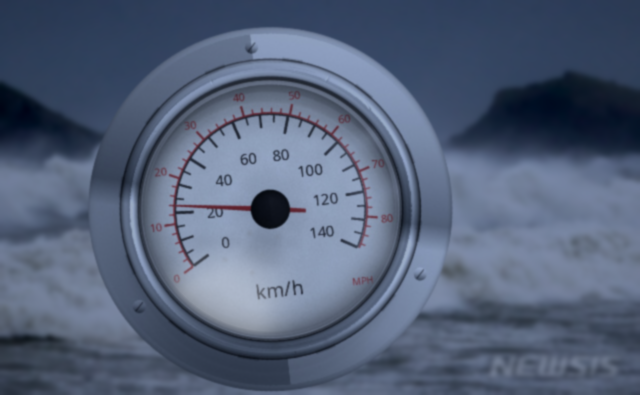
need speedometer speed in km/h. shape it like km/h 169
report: km/h 22.5
